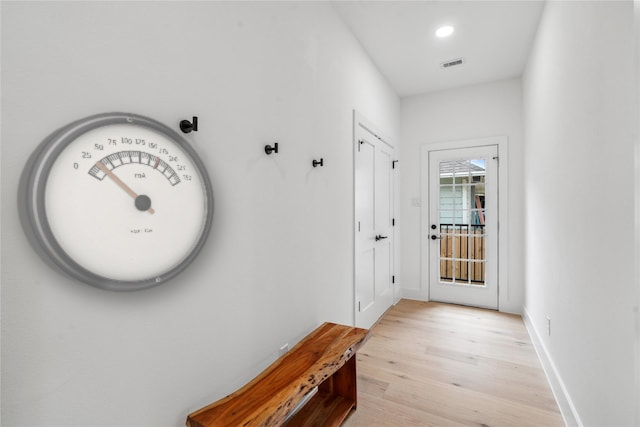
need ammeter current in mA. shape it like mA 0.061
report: mA 25
